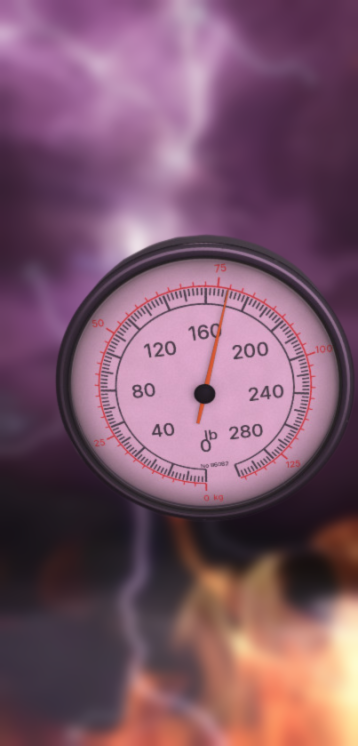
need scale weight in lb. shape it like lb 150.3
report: lb 170
